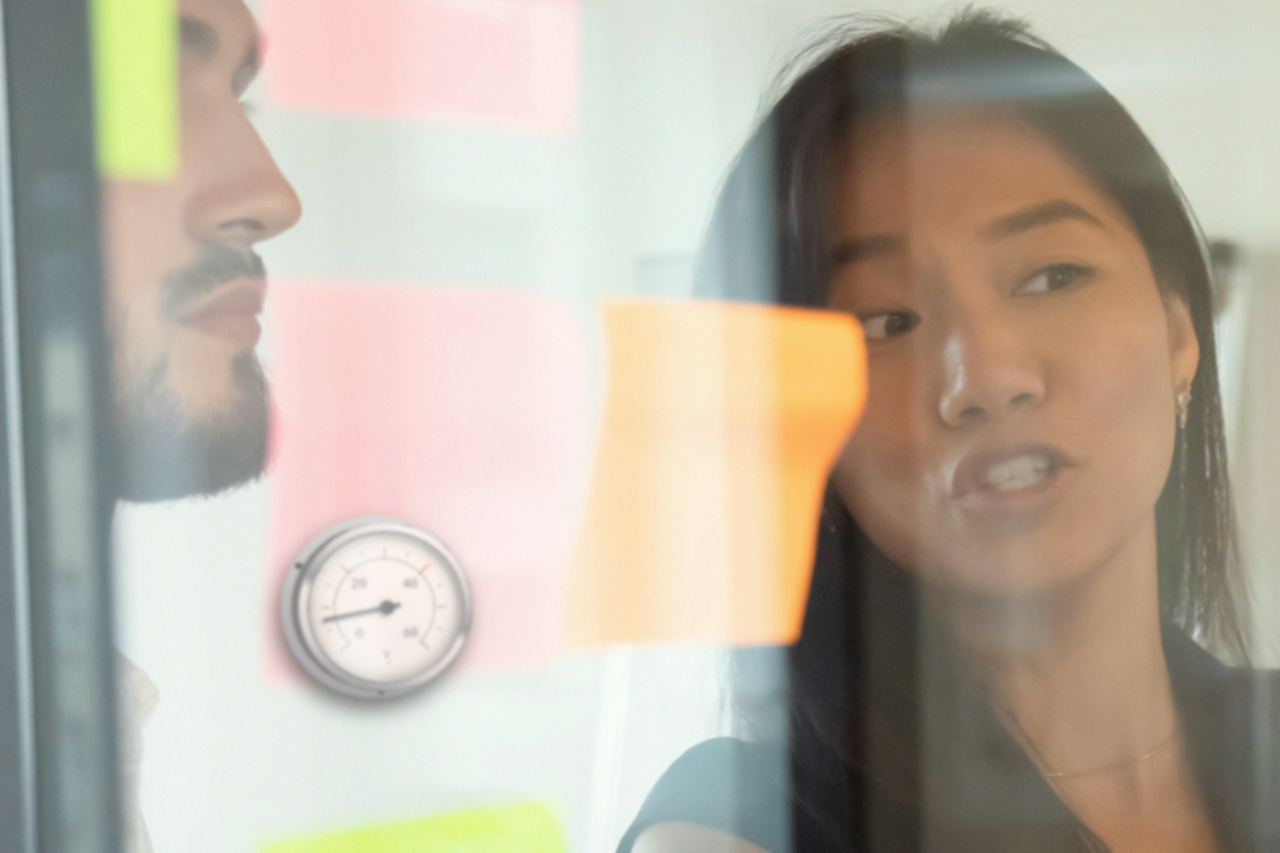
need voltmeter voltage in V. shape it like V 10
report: V 7.5
